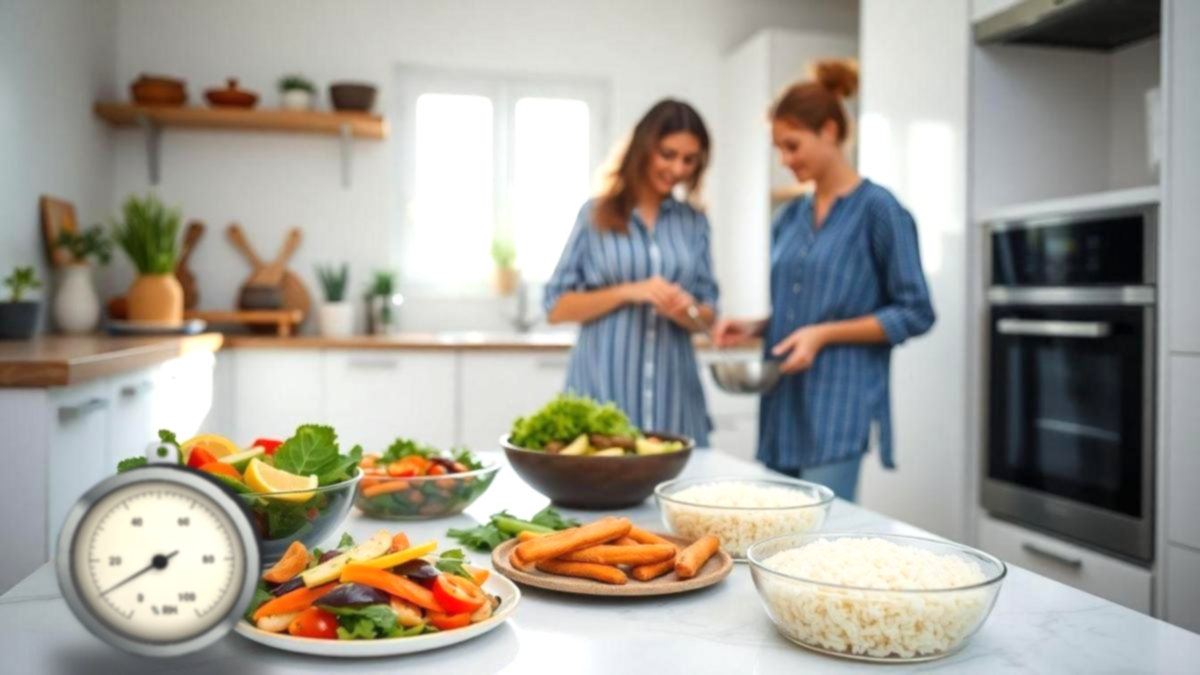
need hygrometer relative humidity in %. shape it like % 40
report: % 10
